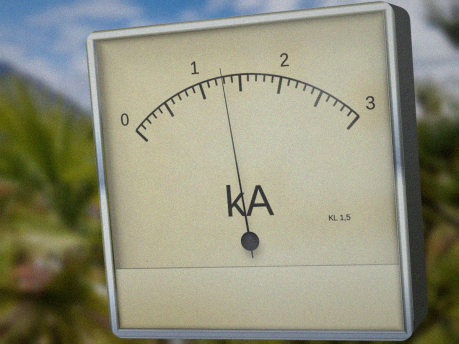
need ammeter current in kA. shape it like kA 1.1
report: kA 1.3
